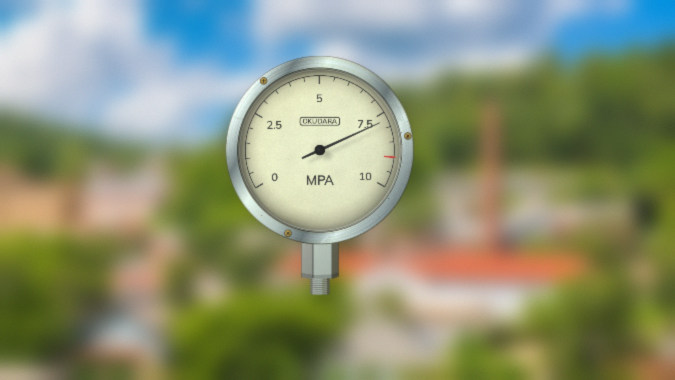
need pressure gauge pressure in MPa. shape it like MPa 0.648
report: MPa 7.75
